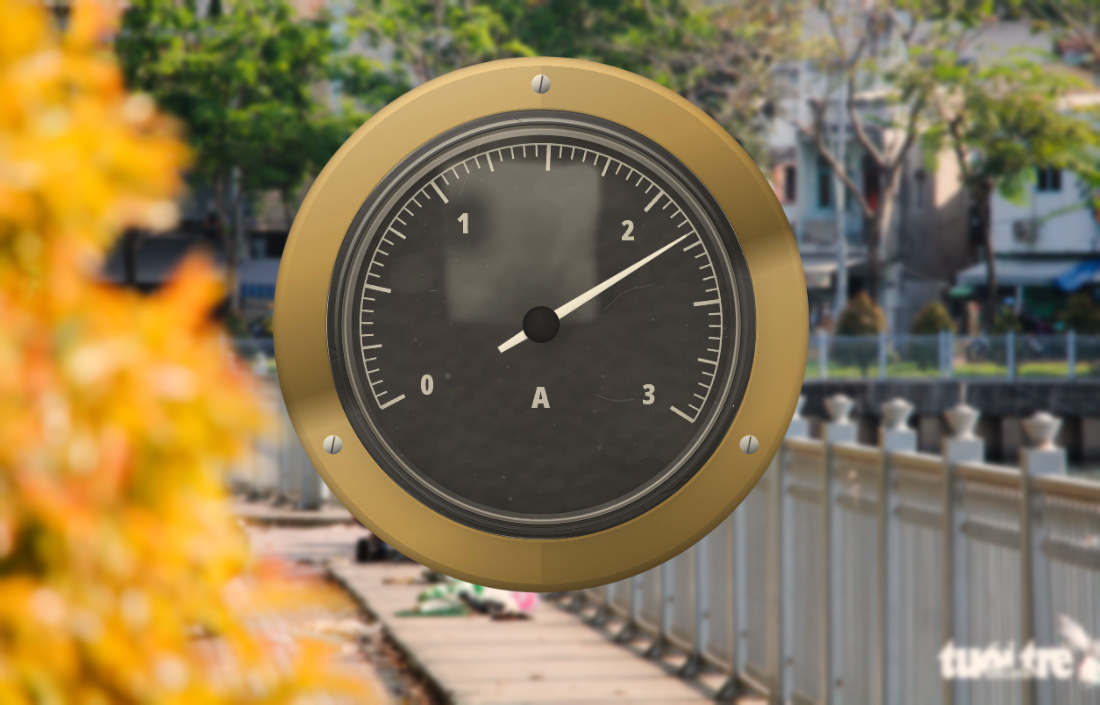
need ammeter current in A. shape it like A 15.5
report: A 2.2
